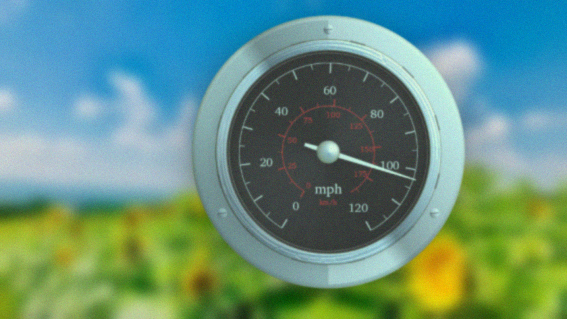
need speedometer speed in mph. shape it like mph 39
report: mph 102.5
